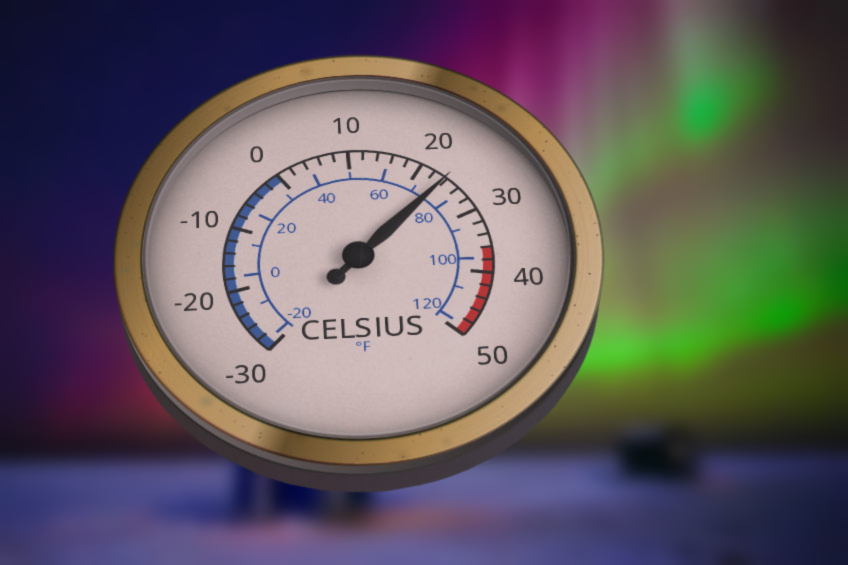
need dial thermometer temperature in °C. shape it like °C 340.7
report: °C 24
